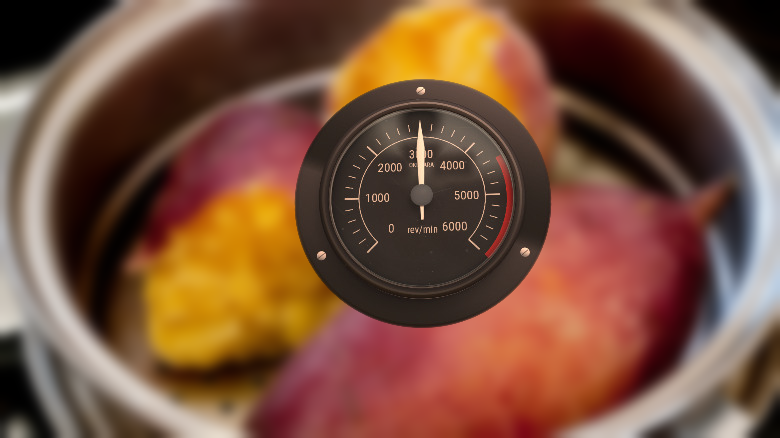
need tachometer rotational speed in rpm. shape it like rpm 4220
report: rpm 3000
